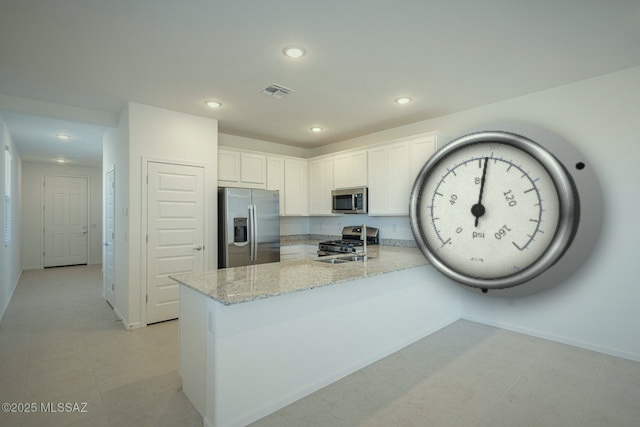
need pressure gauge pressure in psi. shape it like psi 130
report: psi 85
